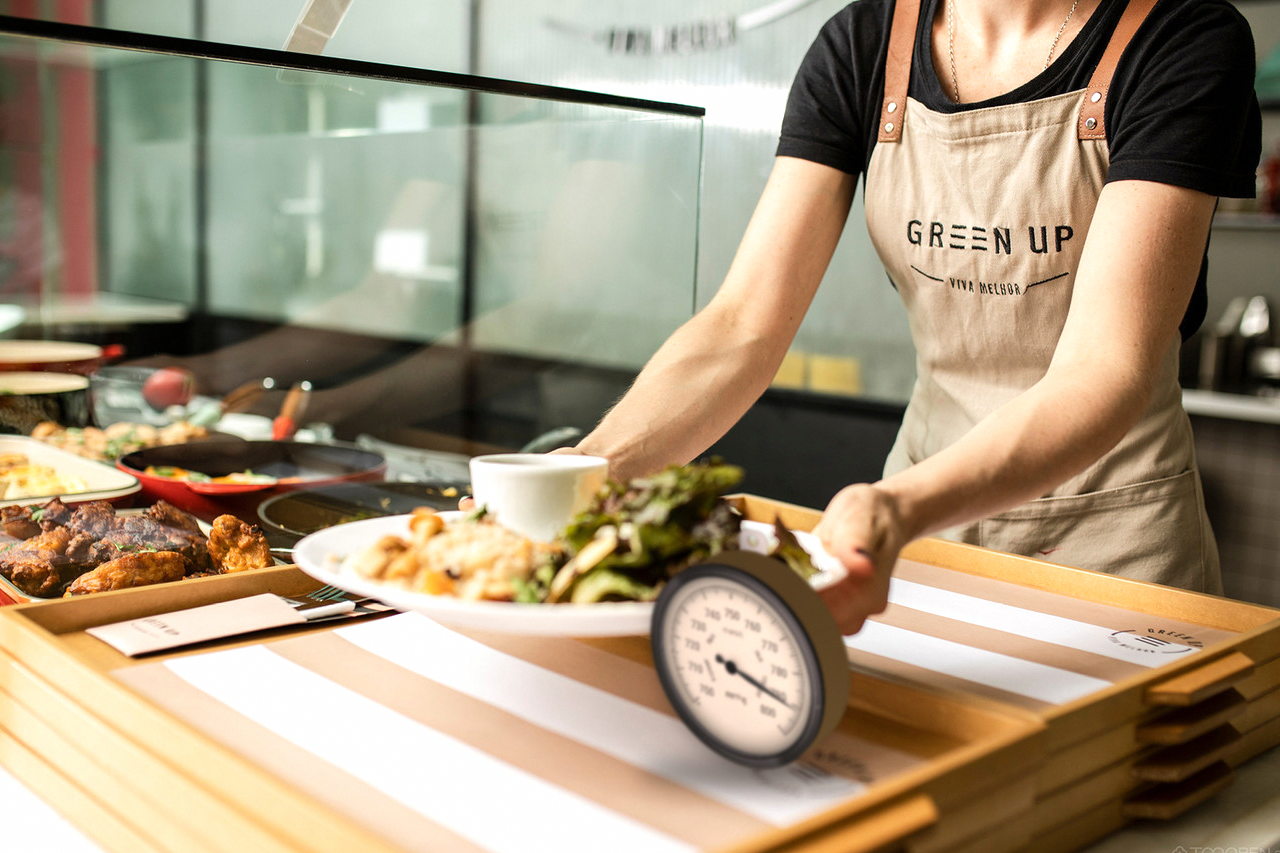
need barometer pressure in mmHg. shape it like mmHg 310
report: mmHg 790
